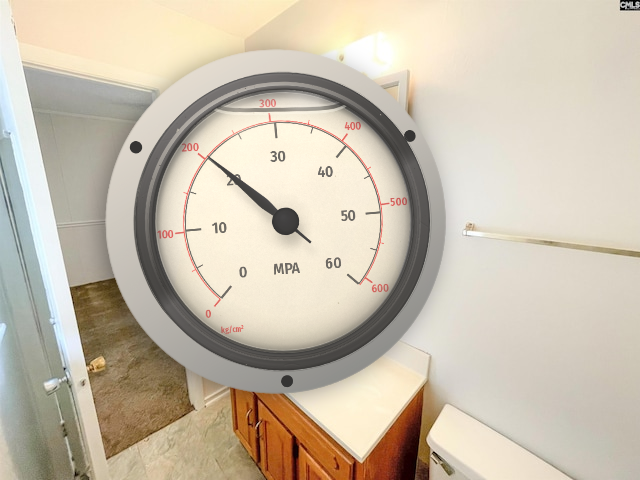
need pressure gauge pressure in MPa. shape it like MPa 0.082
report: MPa 20
